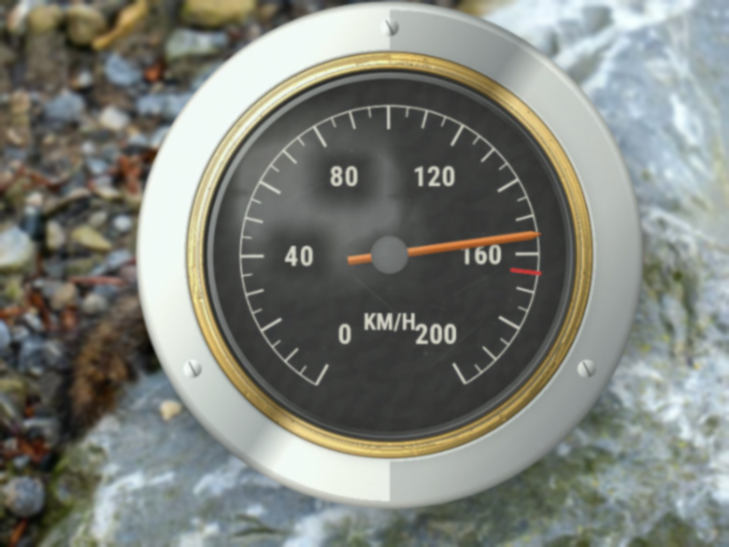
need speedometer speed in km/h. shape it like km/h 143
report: km/h 155
